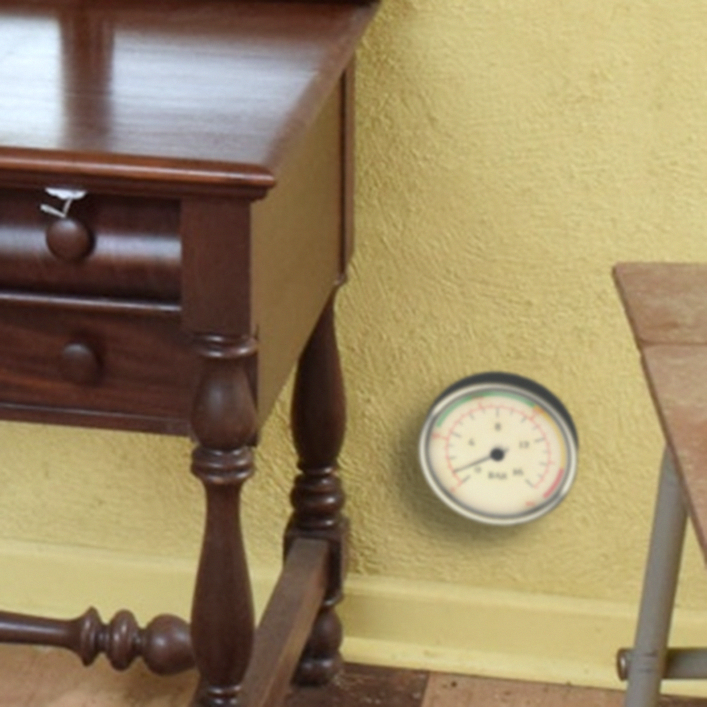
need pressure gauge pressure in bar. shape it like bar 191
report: bar 1
